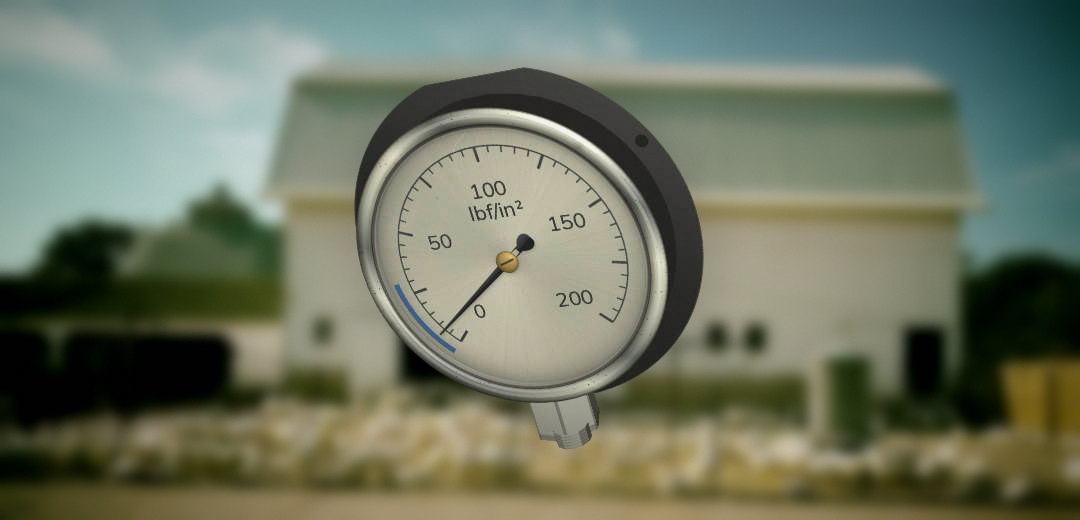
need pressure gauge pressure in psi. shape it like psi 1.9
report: psi 7.5
